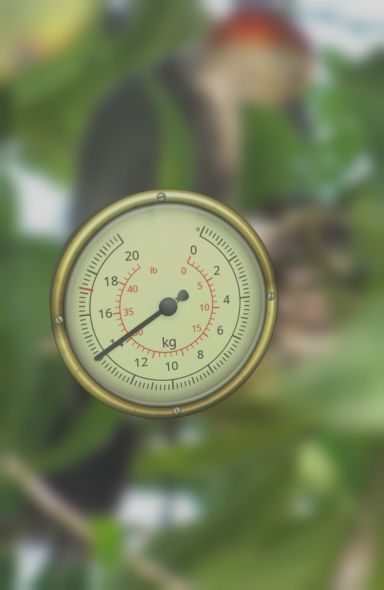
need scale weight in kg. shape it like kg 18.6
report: kg 14
